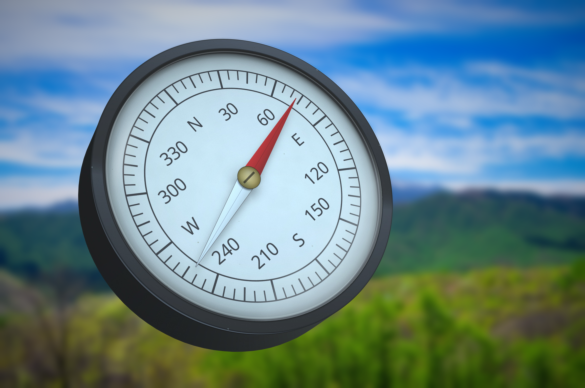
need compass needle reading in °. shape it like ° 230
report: ° 72.5
